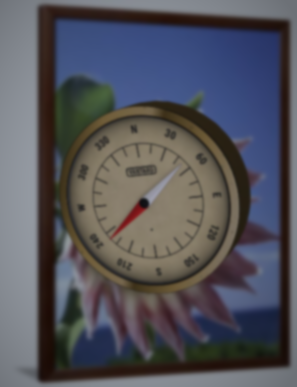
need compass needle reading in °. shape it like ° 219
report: ° 232.5
